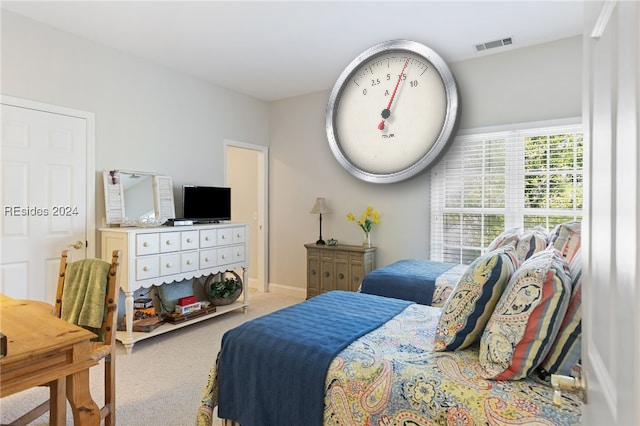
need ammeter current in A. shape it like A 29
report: A 7.5
